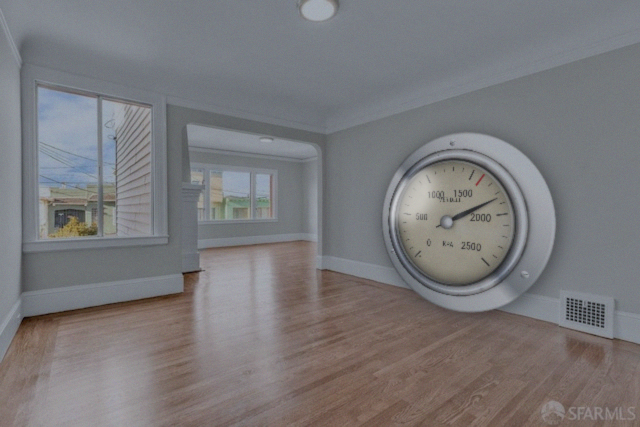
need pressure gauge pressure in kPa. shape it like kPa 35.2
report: kPa 1850
